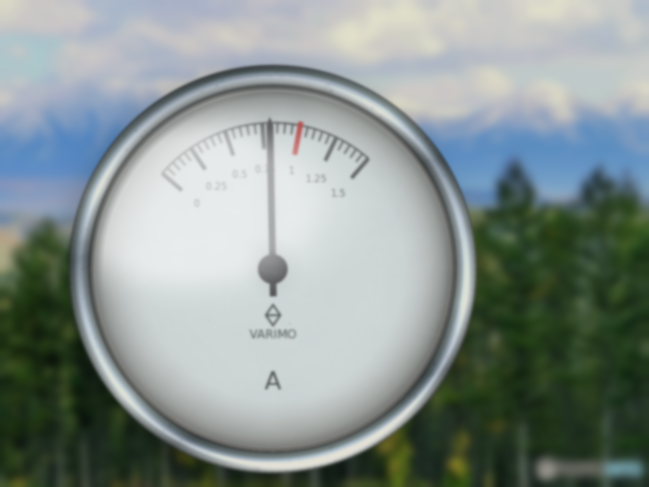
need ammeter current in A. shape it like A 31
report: A 0.8
